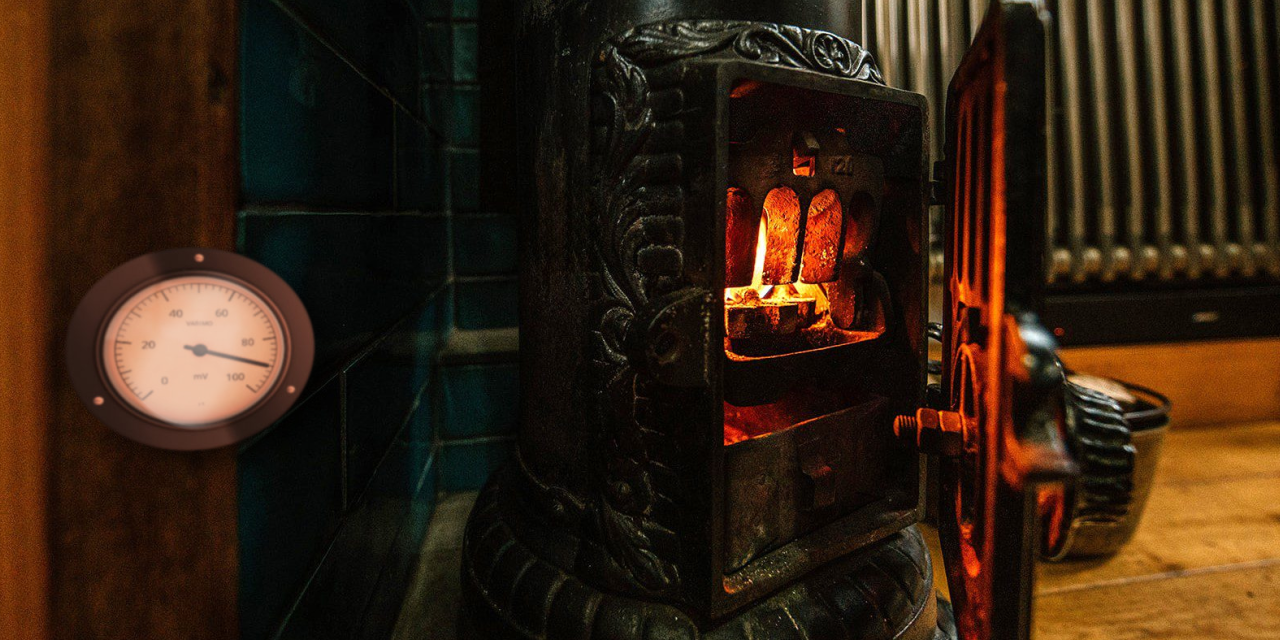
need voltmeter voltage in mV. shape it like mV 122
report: mV 90
